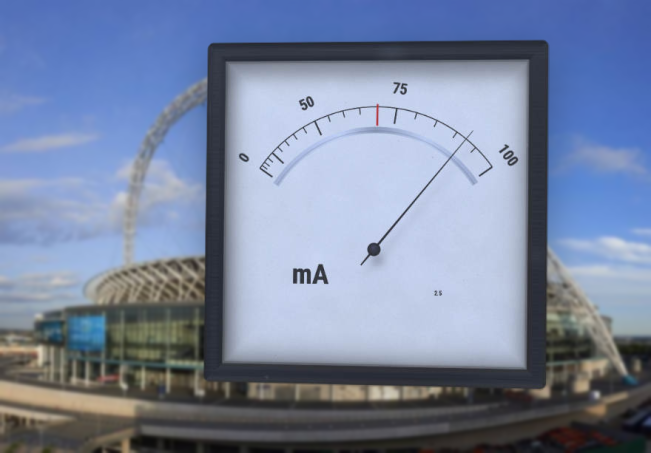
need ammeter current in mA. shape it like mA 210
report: mA 92.5
